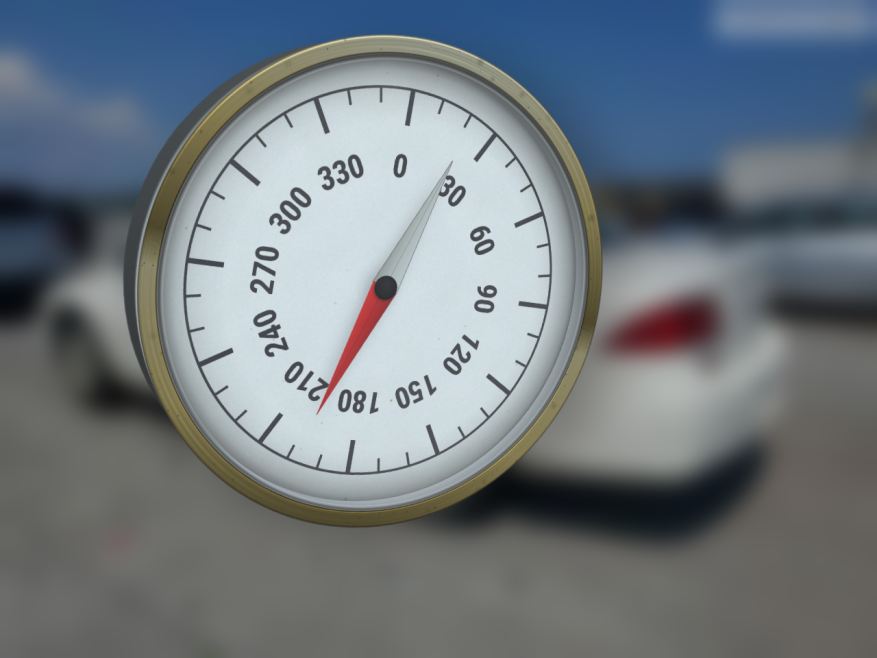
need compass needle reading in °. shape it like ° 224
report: ° 200
